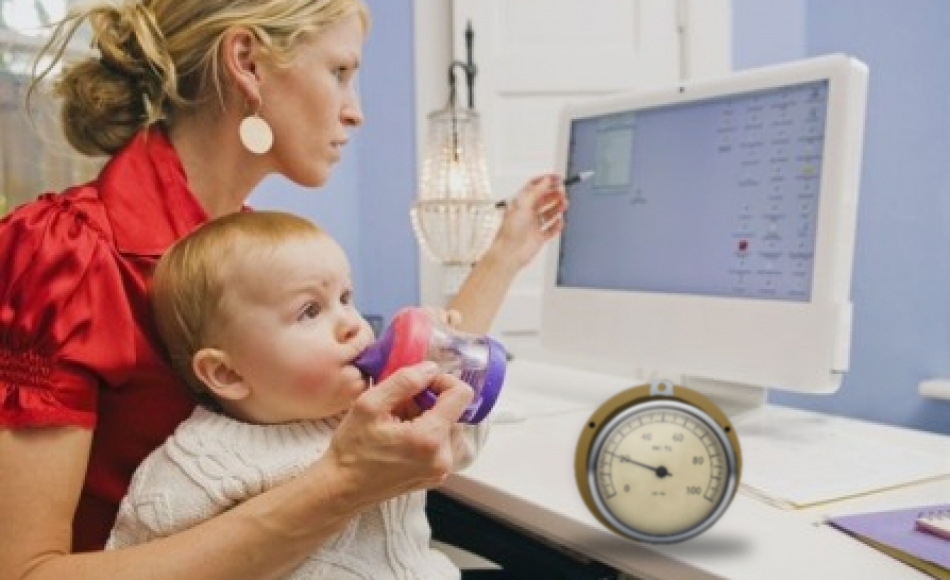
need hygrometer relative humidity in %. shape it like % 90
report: % 20
